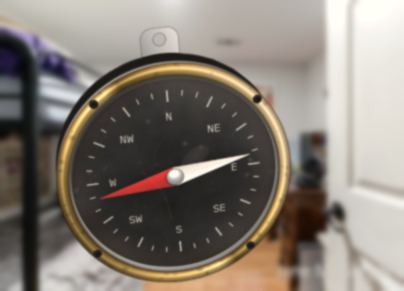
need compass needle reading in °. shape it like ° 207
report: ° 260
